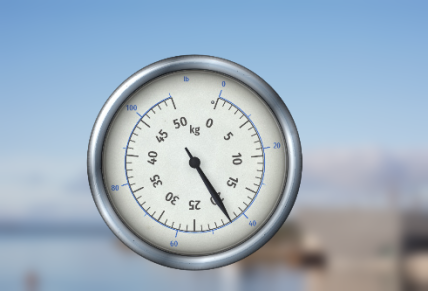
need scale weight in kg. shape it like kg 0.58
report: kg 20
